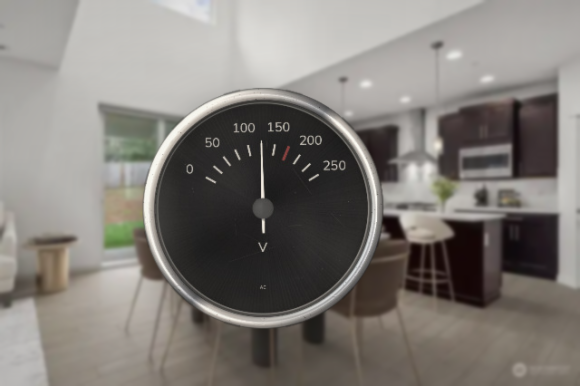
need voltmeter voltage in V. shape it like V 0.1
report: V 125
